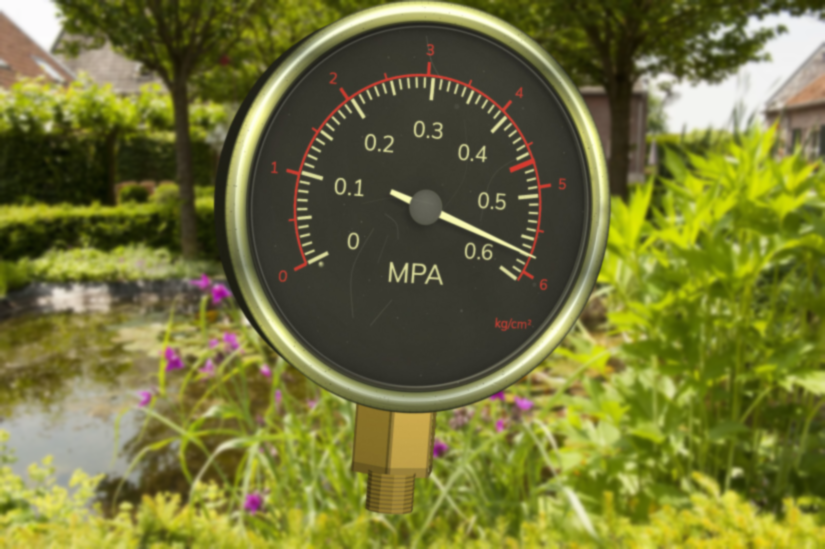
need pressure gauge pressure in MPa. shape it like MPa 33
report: MPa 0.57
